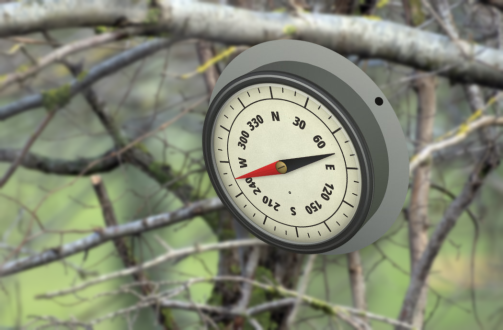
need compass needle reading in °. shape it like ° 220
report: ° 255
